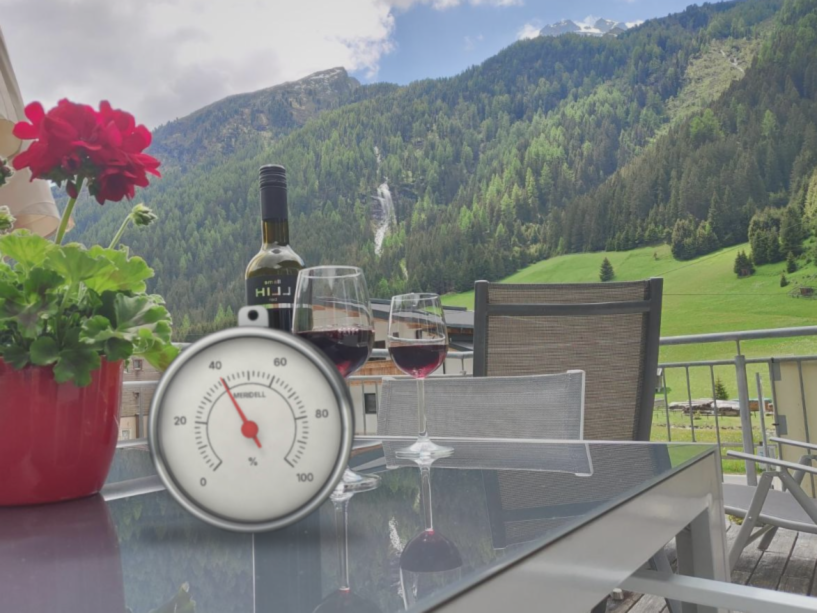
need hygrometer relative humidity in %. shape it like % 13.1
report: % 40
